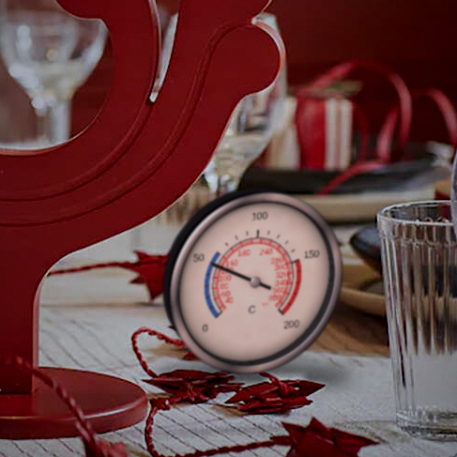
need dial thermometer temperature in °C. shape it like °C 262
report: °C 50
